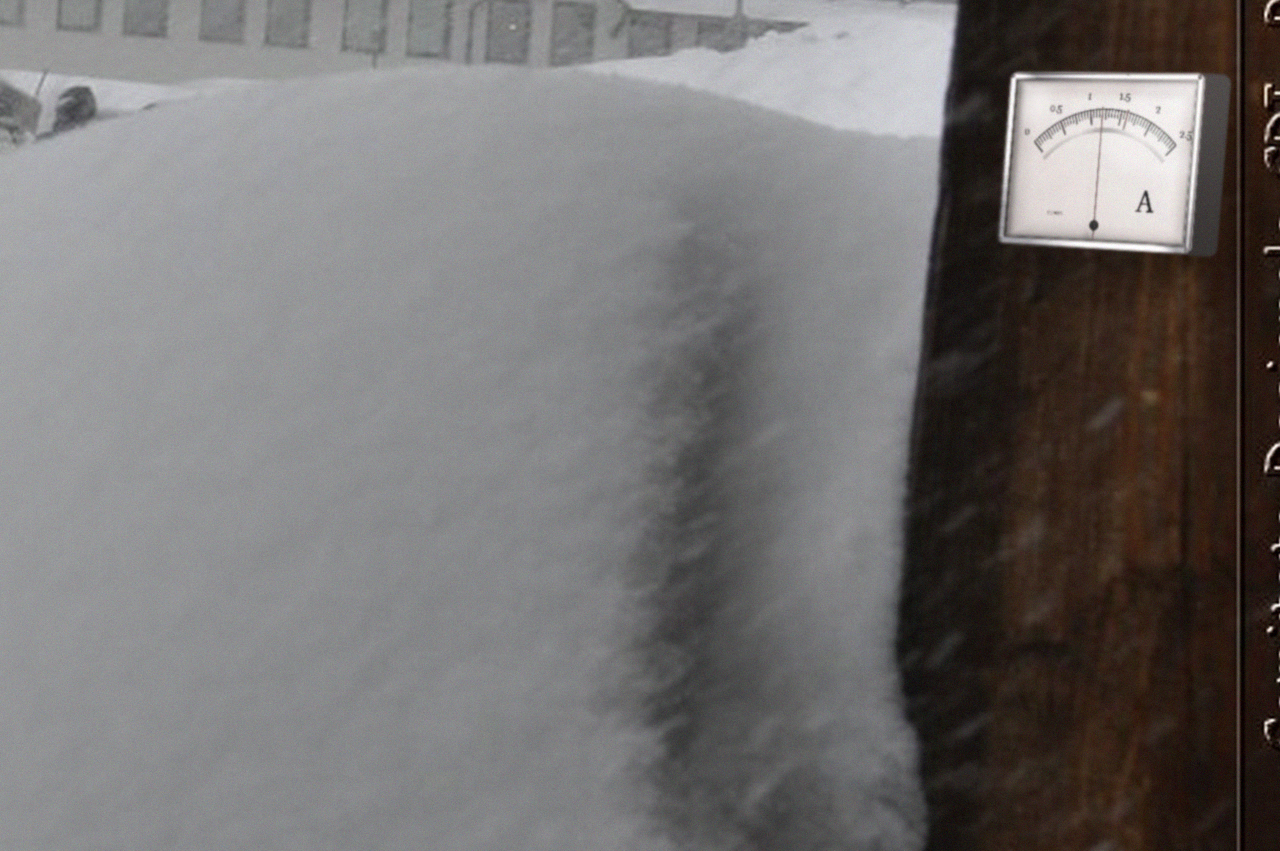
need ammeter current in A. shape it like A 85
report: A 1.25
